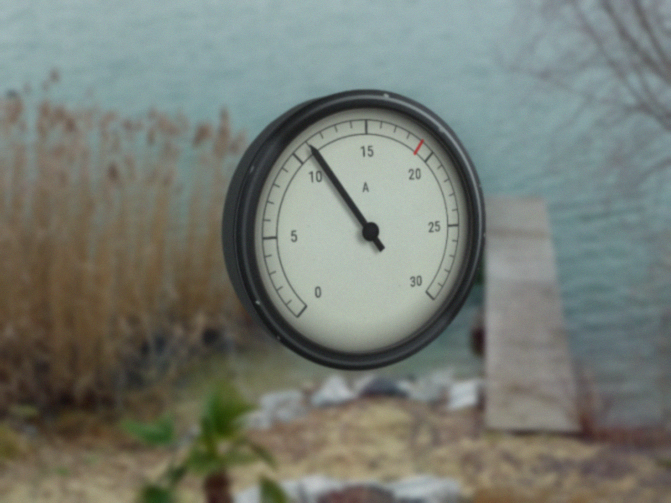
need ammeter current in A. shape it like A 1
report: A 11
